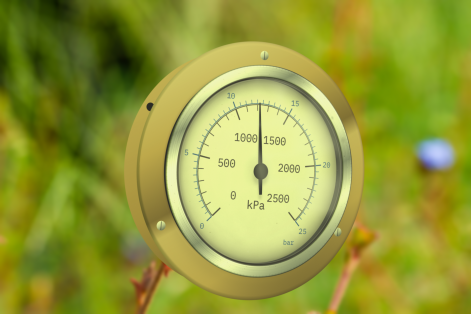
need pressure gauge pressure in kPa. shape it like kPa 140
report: kPa 1200
